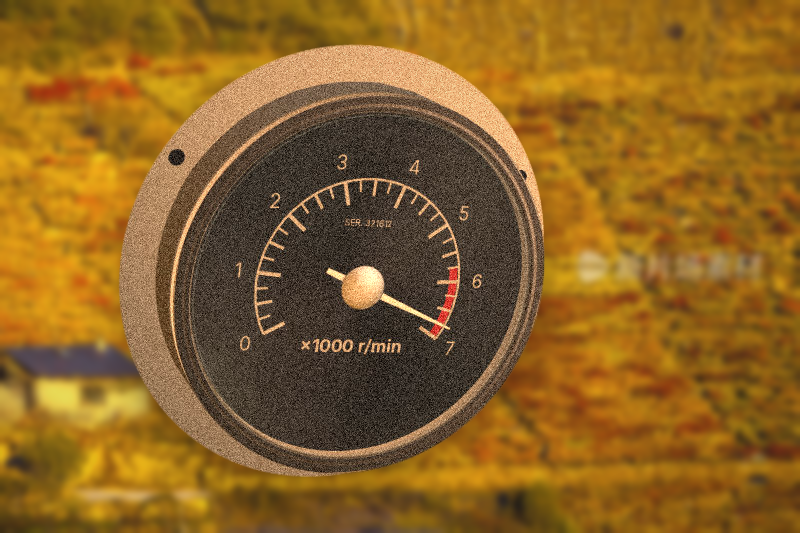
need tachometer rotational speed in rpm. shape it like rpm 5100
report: rpm 6750
